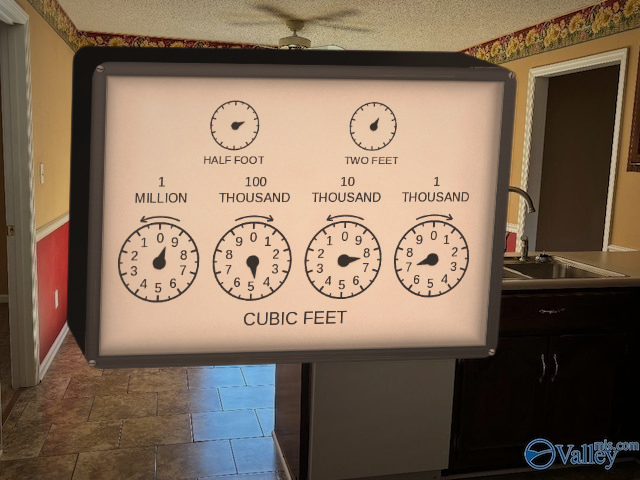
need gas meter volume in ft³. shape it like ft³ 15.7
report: ft³ 947700
